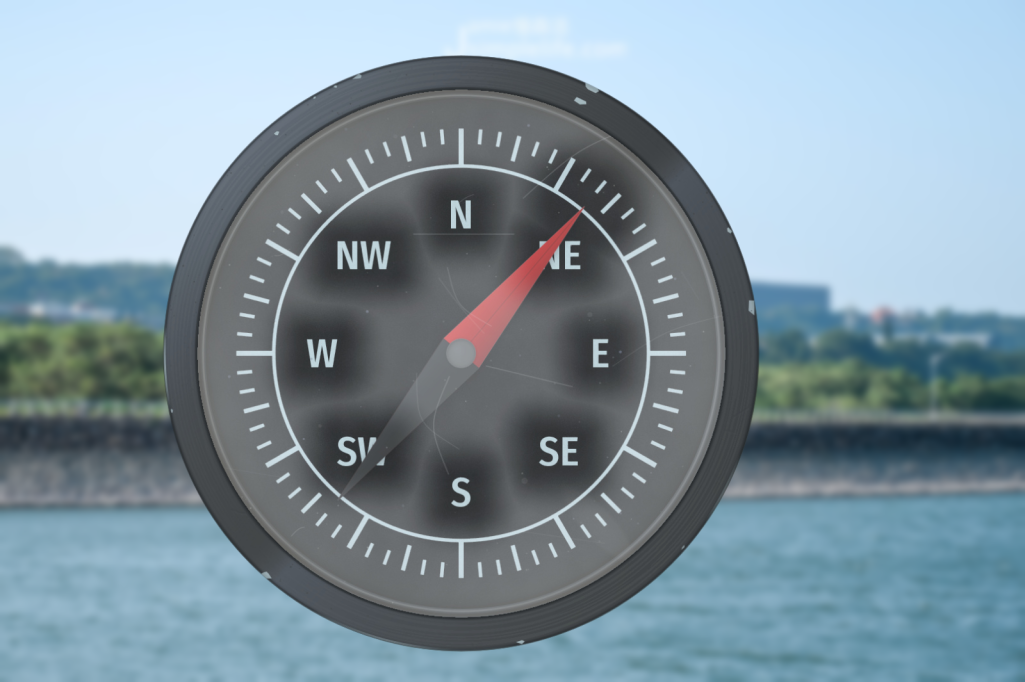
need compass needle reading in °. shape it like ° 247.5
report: ° 40
